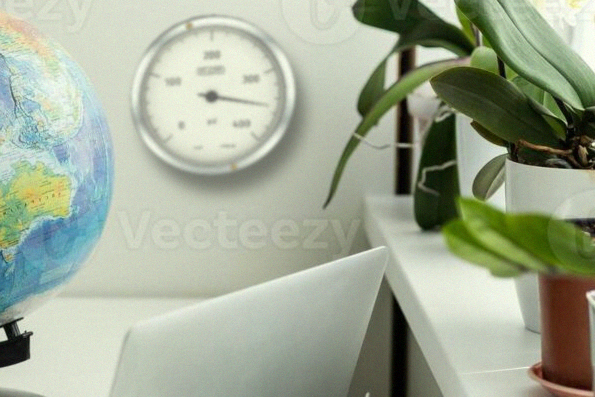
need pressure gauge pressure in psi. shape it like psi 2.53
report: psi 350
